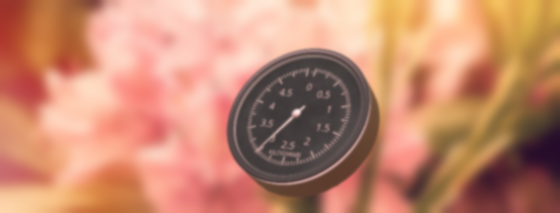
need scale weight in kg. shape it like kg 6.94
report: kg 3
